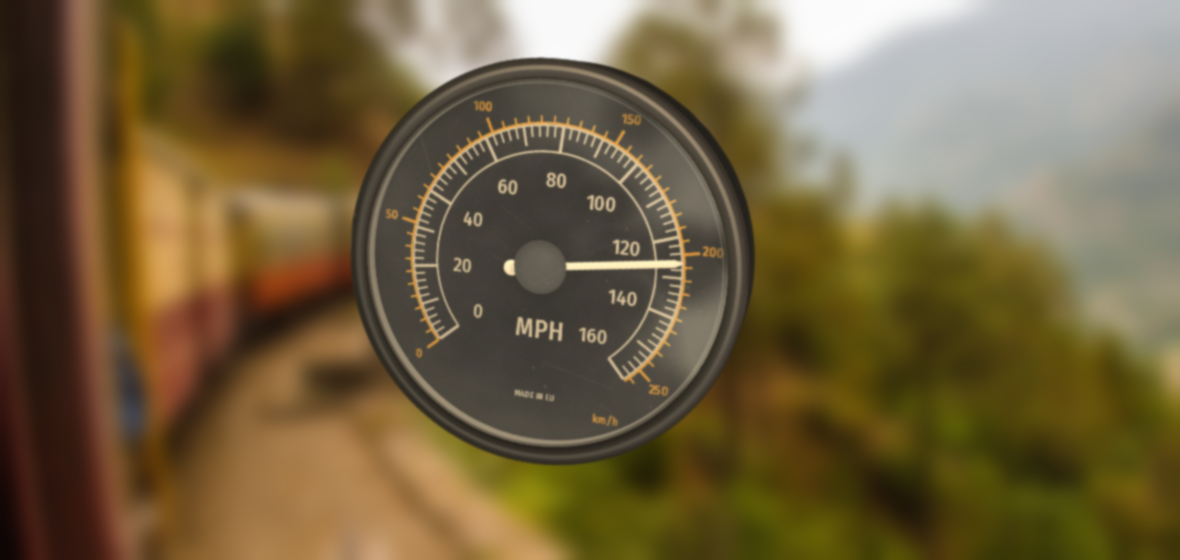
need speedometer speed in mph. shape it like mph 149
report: mph 126
